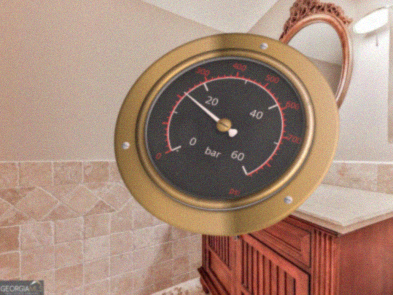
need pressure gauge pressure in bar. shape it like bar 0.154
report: bar 15
